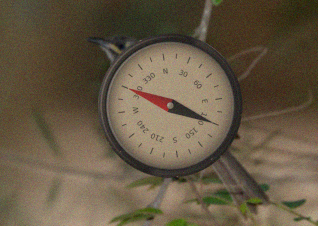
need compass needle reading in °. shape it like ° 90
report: ° 300
